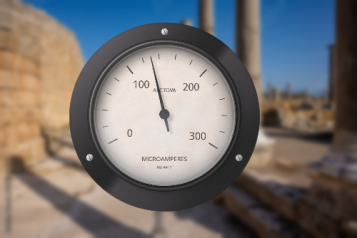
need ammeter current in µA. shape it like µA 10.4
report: µA 130
